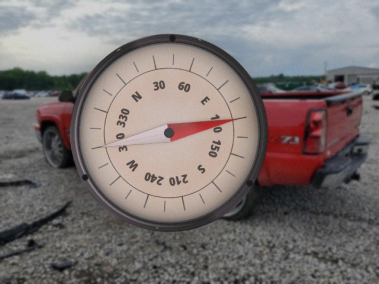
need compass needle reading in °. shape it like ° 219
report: ° 120
